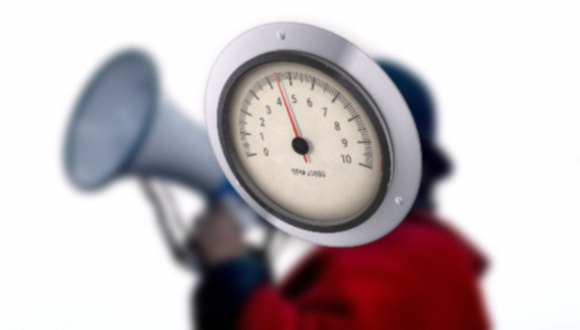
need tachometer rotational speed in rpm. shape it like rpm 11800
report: rpm 4500
